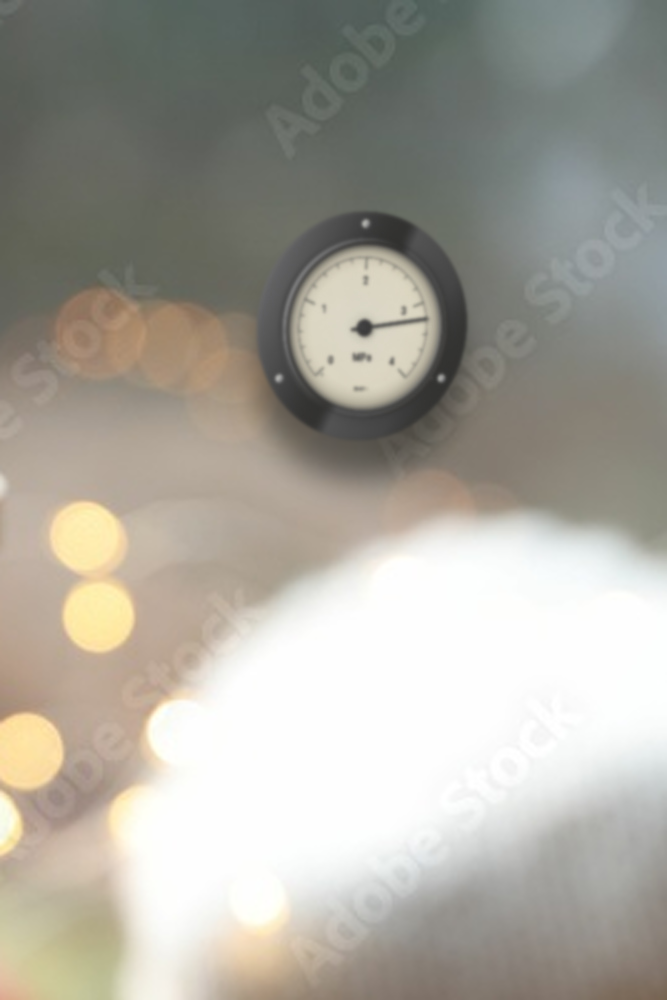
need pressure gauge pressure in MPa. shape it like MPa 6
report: MPa 3.2
